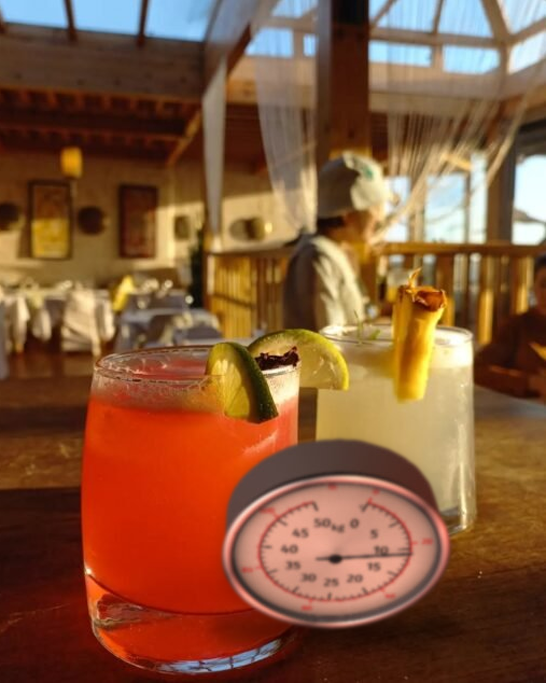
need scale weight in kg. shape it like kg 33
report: kg 10
